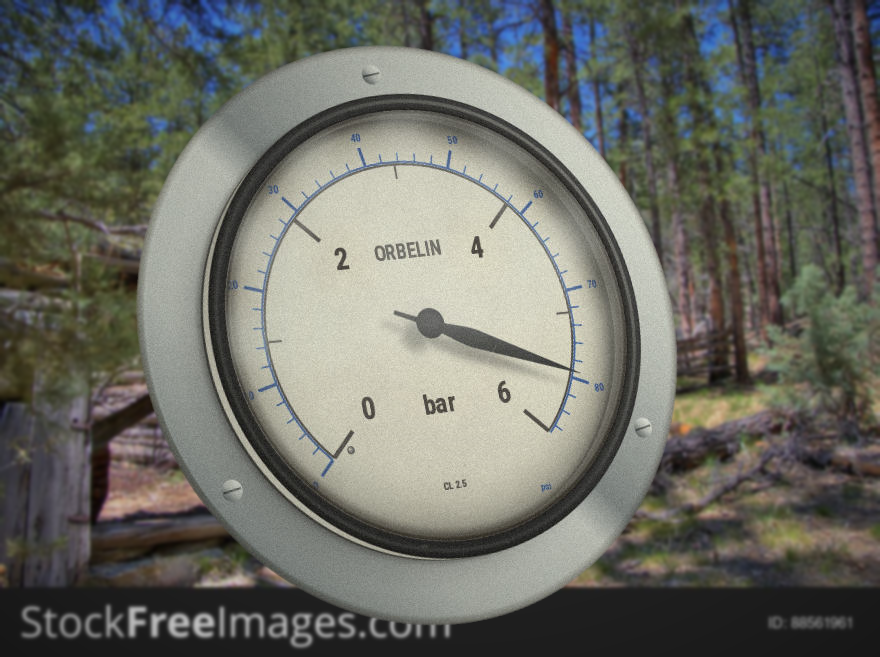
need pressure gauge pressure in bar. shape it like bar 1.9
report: bar 5.5
